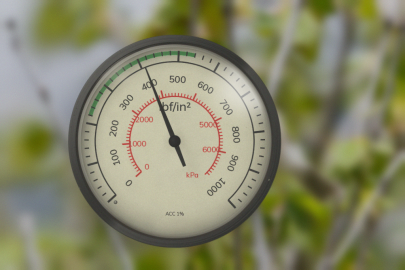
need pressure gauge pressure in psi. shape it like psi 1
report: psi 410
